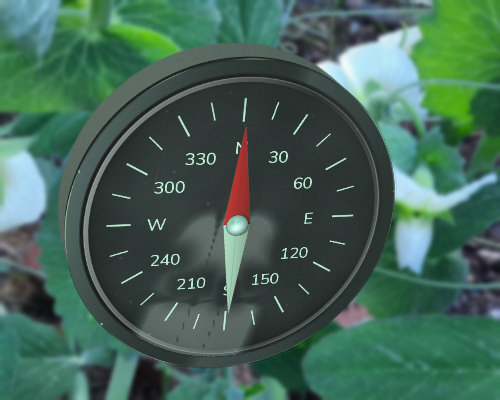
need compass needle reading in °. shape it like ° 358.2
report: ° 0
